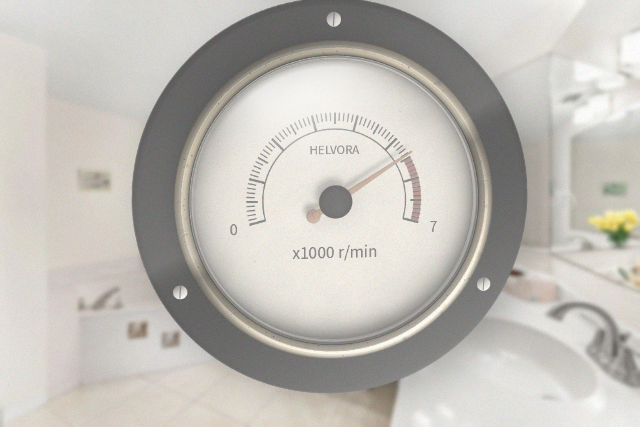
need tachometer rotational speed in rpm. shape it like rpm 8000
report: rpm 5400
